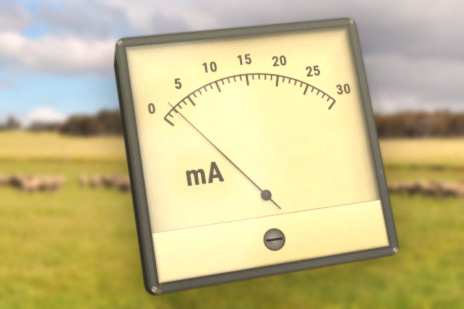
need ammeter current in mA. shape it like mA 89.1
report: mA 2
